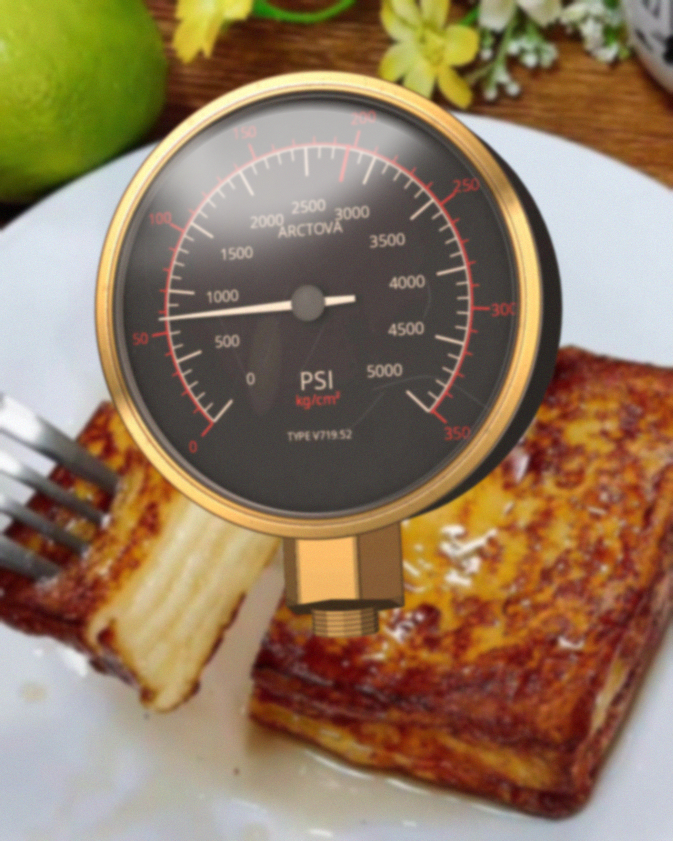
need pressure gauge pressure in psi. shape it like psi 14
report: psi 800
